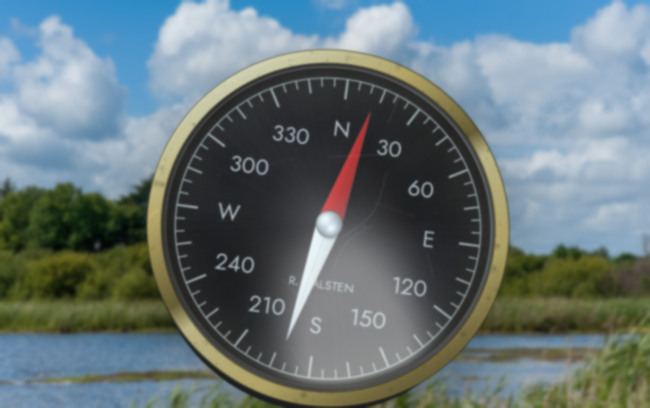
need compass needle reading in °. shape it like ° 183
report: ° 12.5
